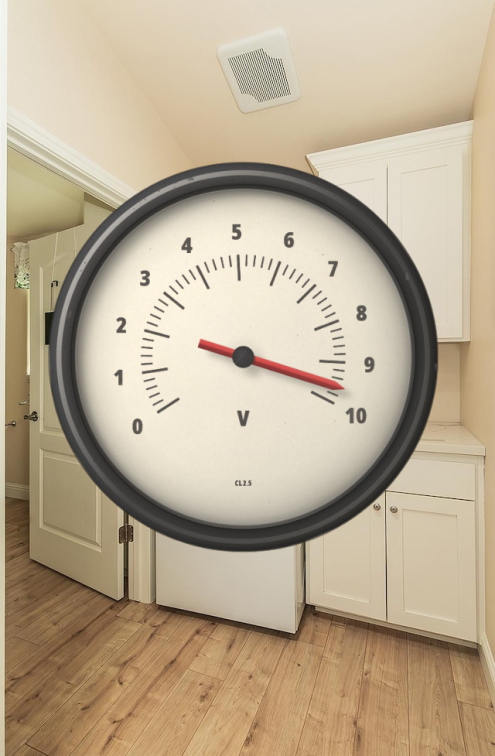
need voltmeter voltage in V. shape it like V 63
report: V 9.6
